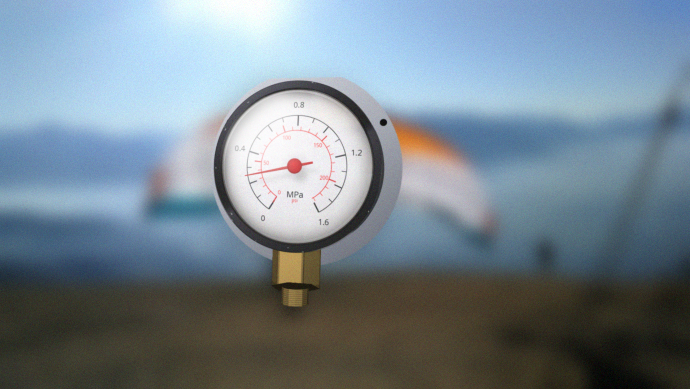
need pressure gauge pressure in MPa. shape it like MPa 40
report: MPa 0.25
